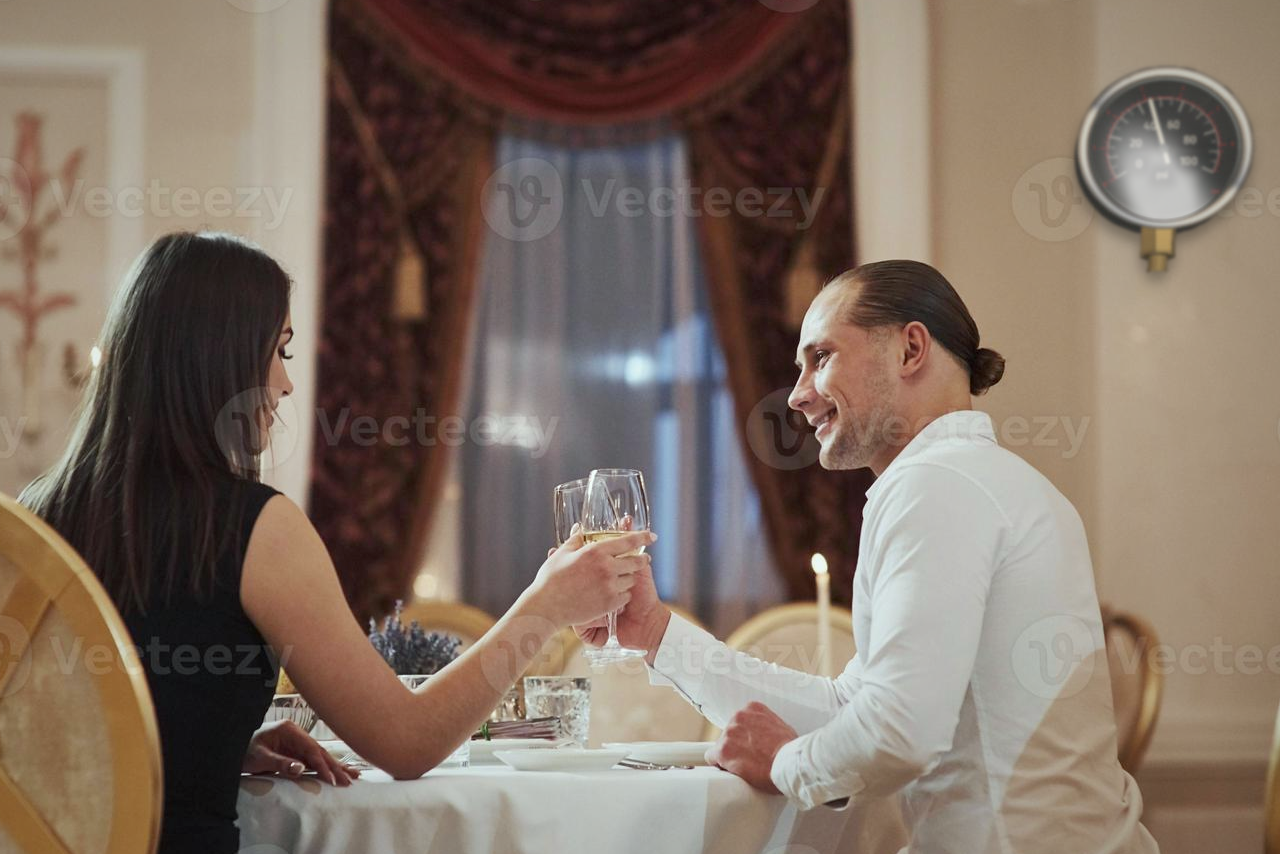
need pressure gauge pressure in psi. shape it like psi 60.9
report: psi 45
